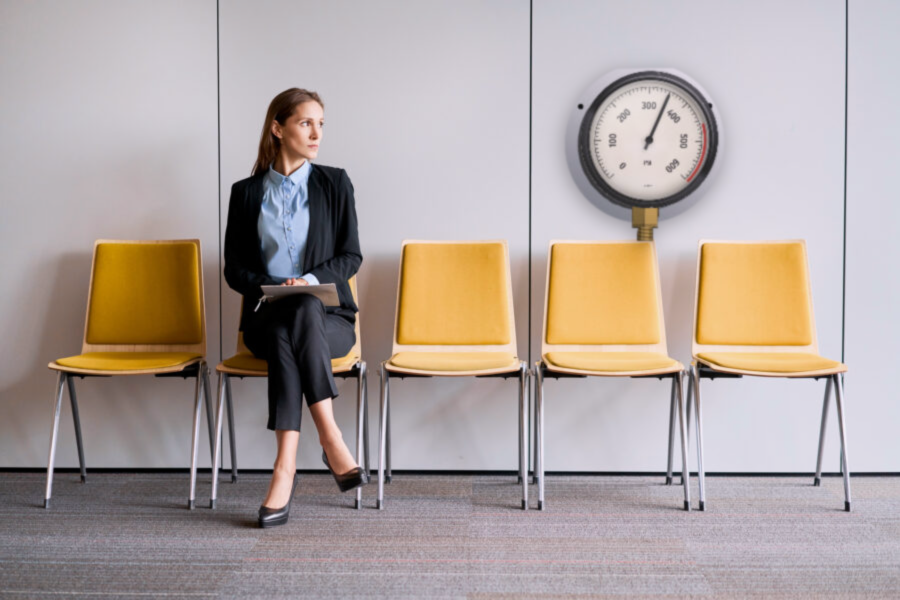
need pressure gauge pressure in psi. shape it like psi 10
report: psi 350
